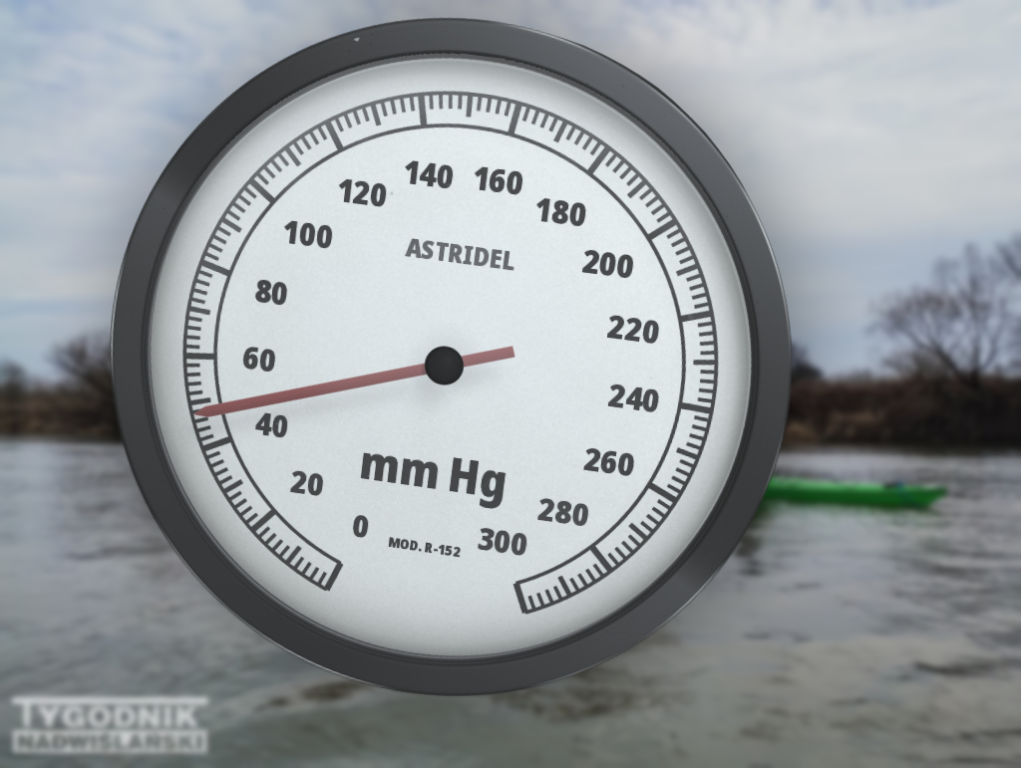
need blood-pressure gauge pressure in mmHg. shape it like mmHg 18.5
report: mmHg 48
